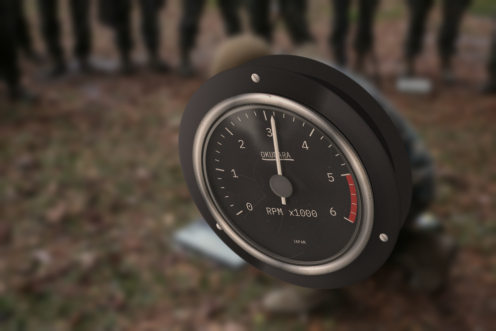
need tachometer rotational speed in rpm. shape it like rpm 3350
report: rpm 3200
